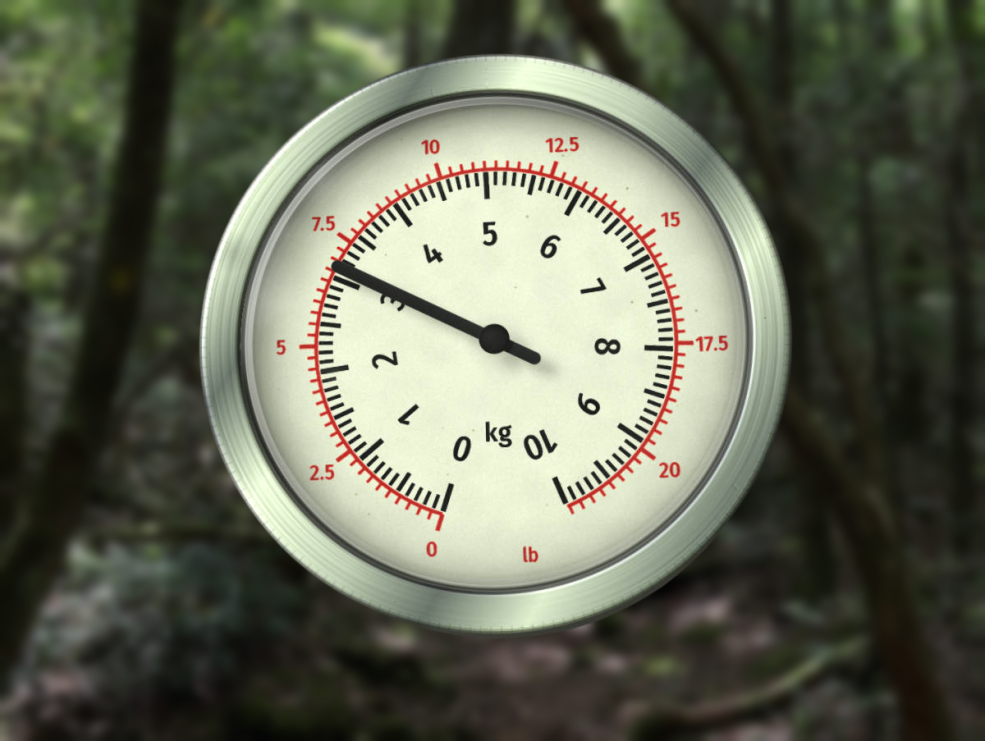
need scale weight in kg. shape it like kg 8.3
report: kg 3.1
